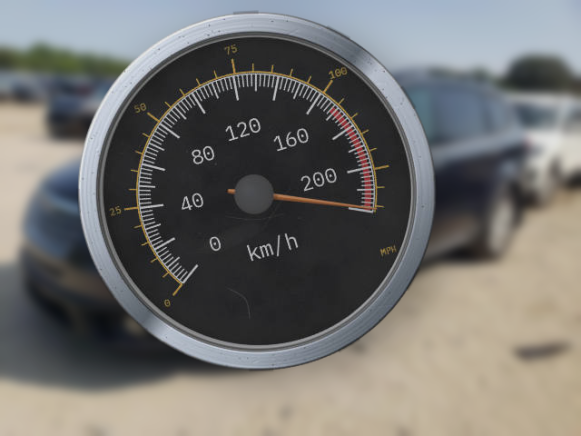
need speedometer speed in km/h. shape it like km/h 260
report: km/h 218
